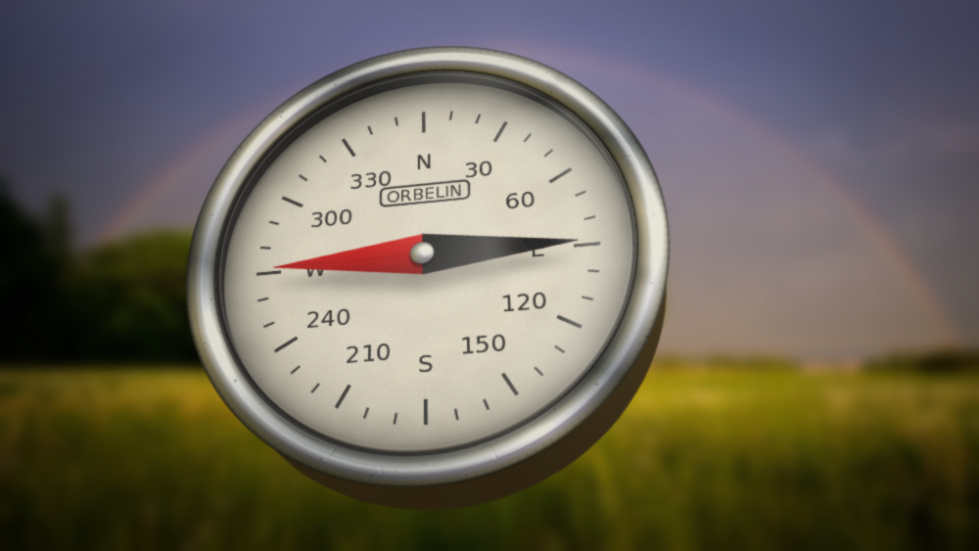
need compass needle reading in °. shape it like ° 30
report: ° 270
